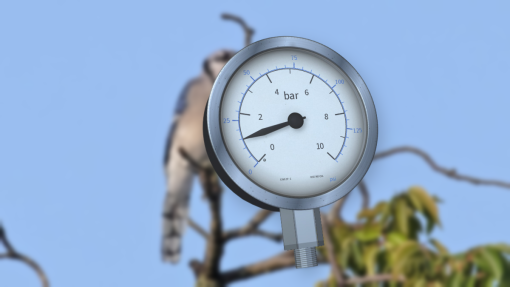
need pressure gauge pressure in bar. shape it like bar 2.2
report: bar 1
